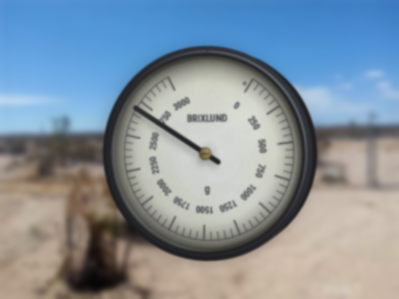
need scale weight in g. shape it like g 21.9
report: g 2700
